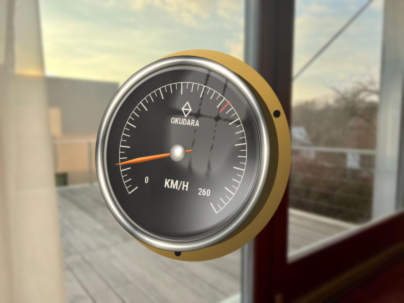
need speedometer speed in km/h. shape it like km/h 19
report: km/h 25
